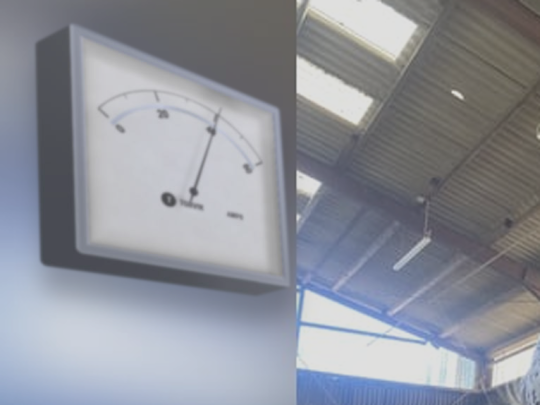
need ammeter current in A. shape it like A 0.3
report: A 40
